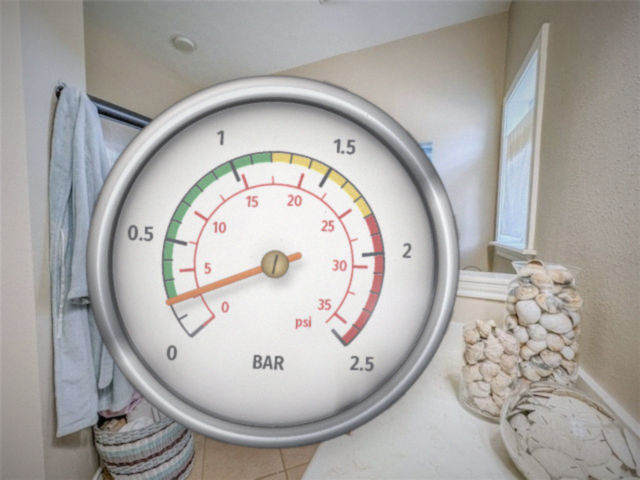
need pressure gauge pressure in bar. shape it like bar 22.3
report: bar 0.2
